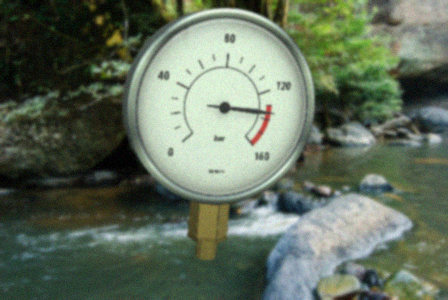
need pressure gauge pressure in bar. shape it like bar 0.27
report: bar 135
